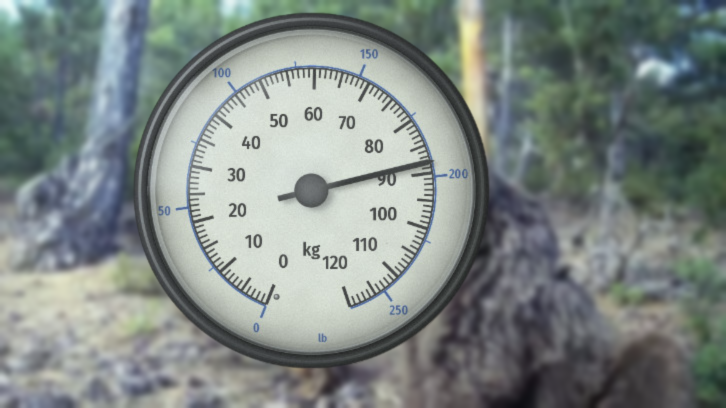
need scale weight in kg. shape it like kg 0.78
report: kg 88
